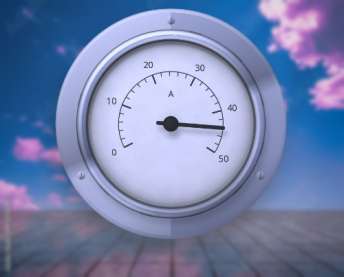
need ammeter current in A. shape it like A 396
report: A 44
